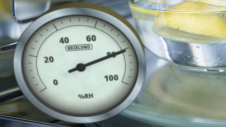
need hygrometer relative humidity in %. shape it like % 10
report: % 80
